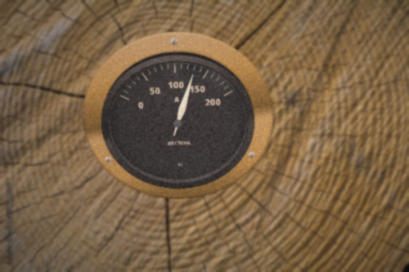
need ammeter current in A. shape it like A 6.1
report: A 130
